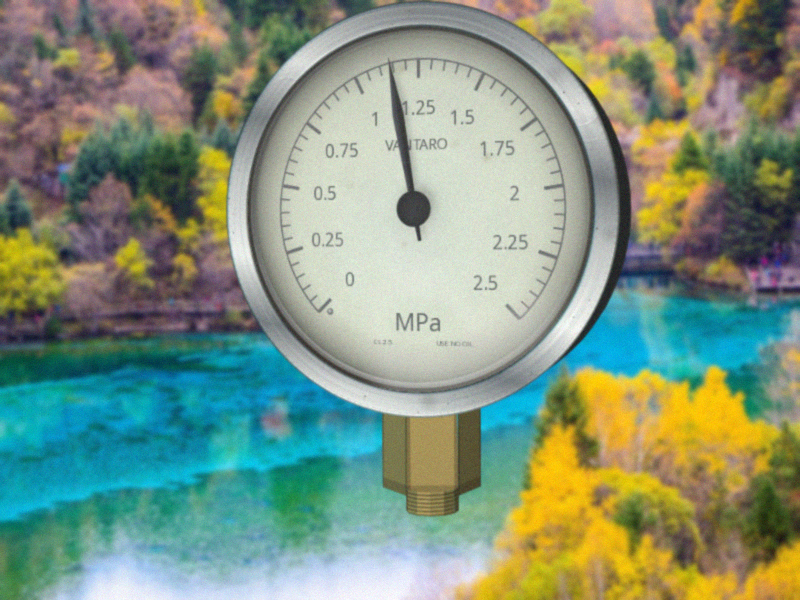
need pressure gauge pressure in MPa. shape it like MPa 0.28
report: MPa 1.15
